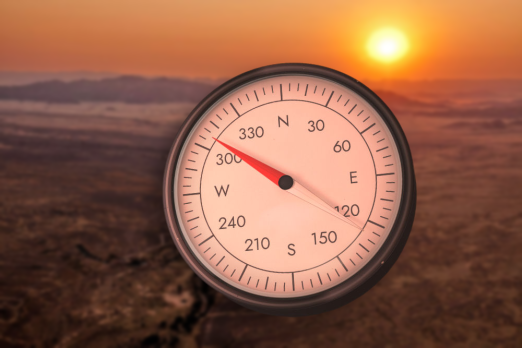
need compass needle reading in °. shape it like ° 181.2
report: ° 307.5
